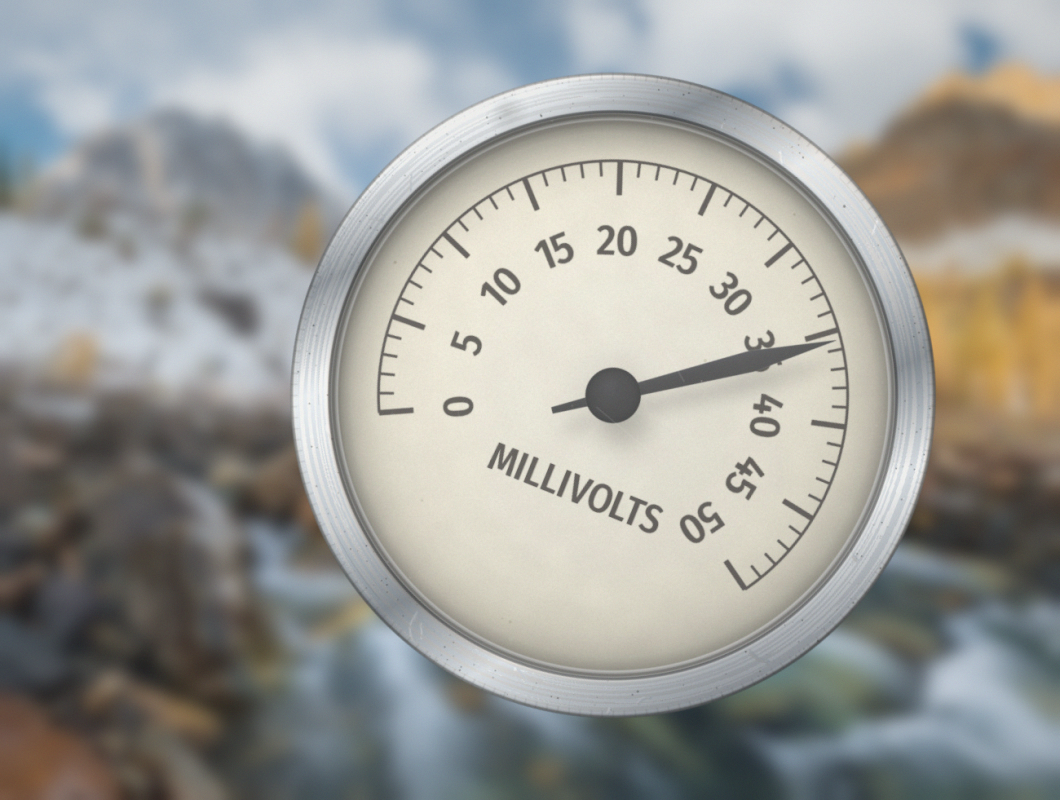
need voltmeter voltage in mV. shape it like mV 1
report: mV 35.5
